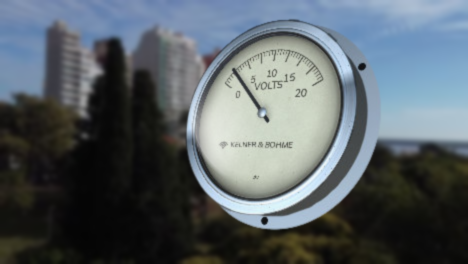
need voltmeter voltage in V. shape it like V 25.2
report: V 2.5
